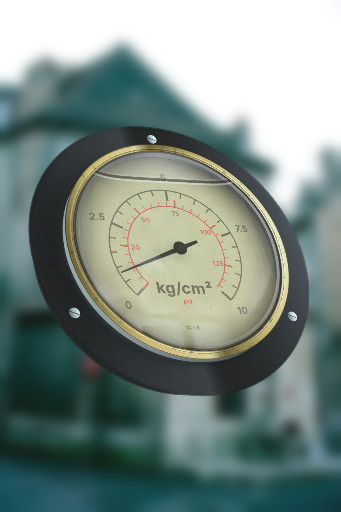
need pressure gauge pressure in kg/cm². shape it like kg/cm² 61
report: kg/cm² 0.75
